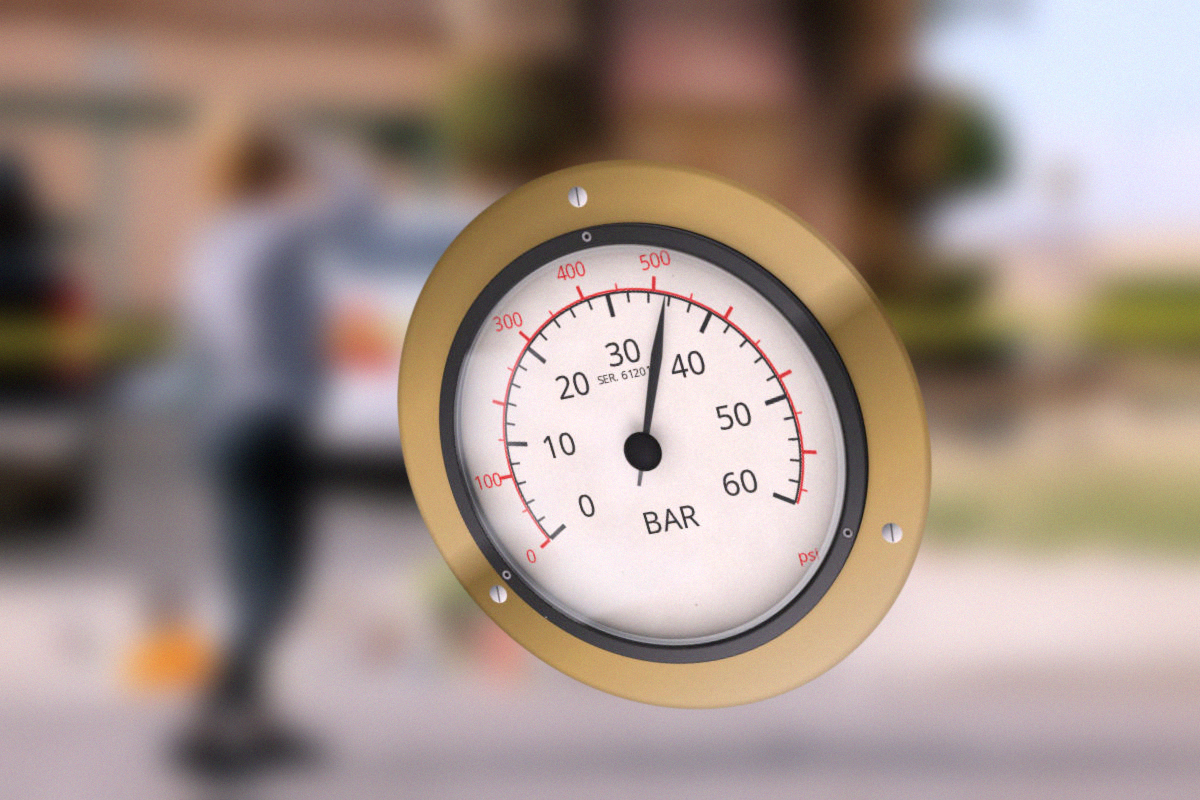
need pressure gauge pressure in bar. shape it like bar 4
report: bar 36
